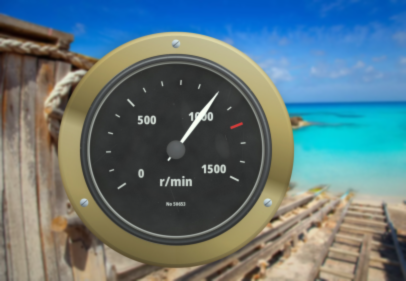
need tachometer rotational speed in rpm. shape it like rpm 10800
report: rpm 1000
